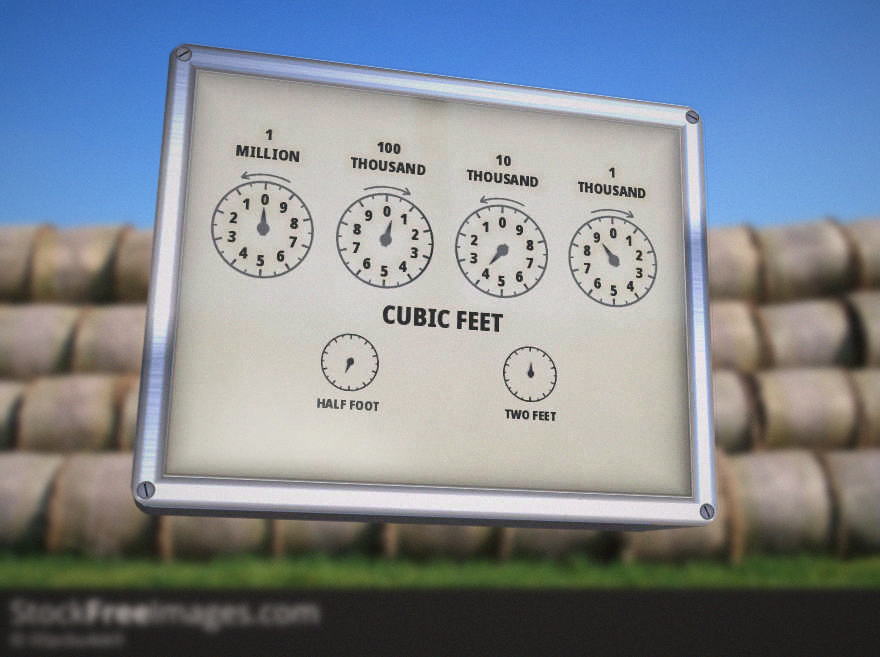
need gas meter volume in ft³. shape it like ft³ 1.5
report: ft³ 3900
